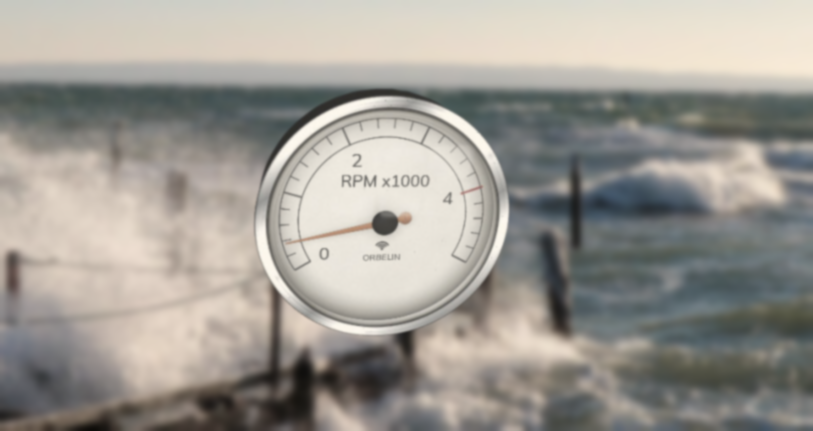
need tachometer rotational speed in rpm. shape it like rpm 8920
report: rpm 400
